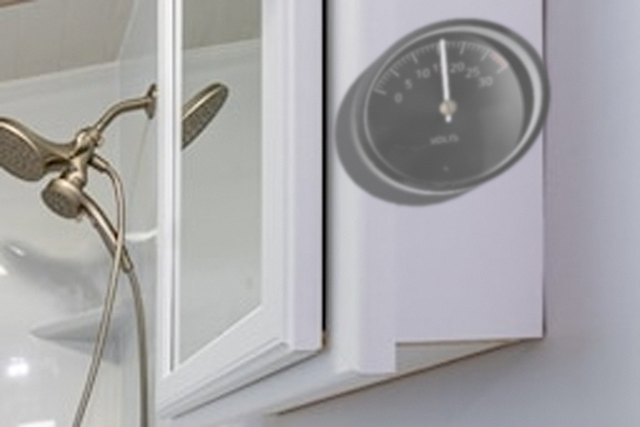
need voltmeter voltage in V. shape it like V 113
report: V 15
